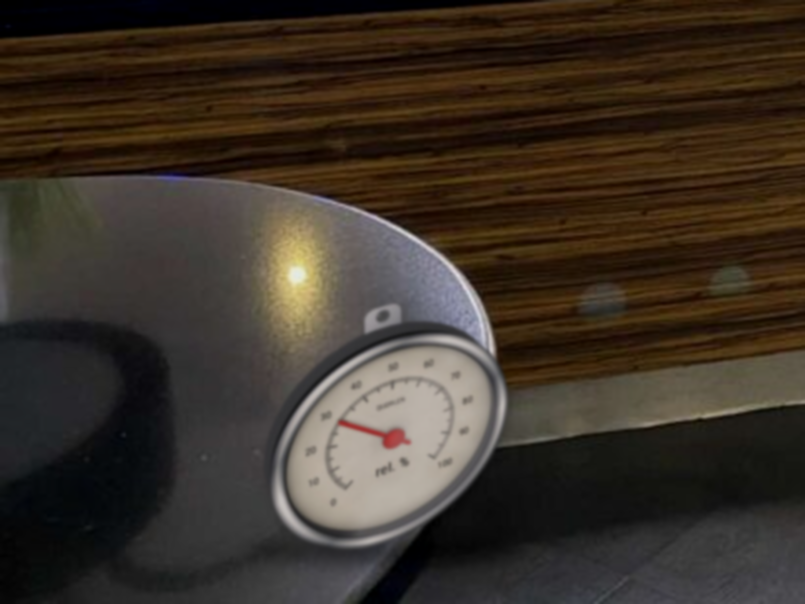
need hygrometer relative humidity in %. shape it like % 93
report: % 30
